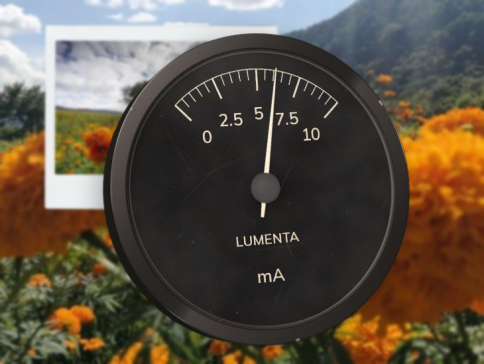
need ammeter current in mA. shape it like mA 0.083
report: mA 6
